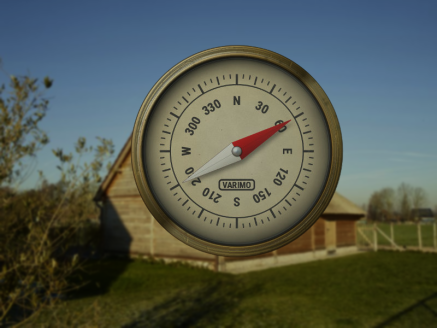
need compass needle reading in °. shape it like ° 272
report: ° 60
